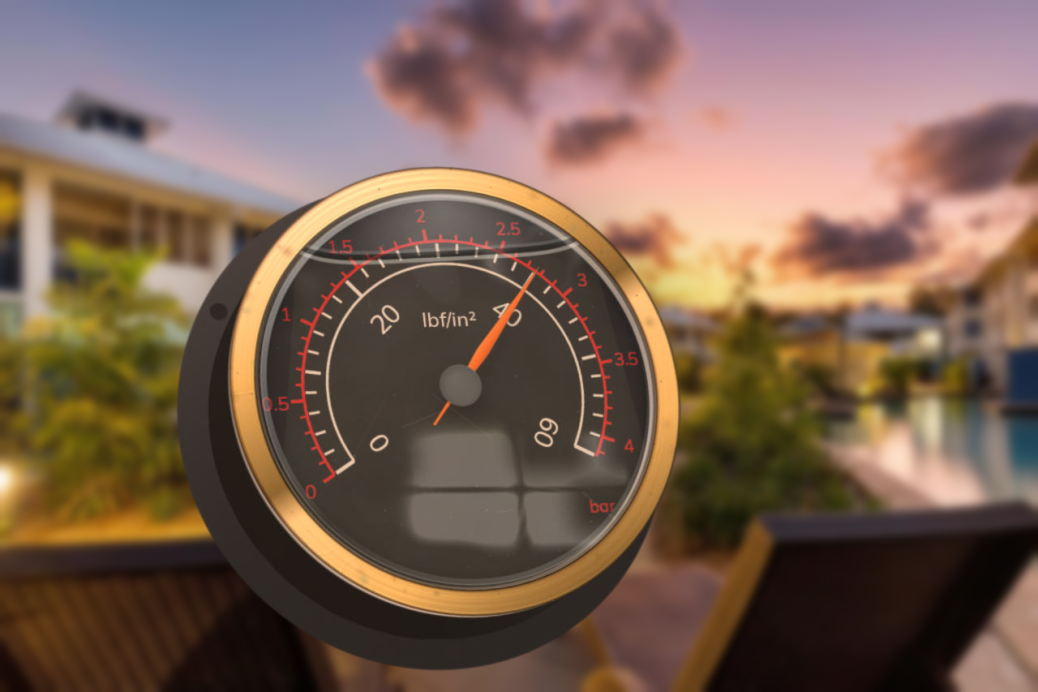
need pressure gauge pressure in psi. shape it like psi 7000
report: psi 40
